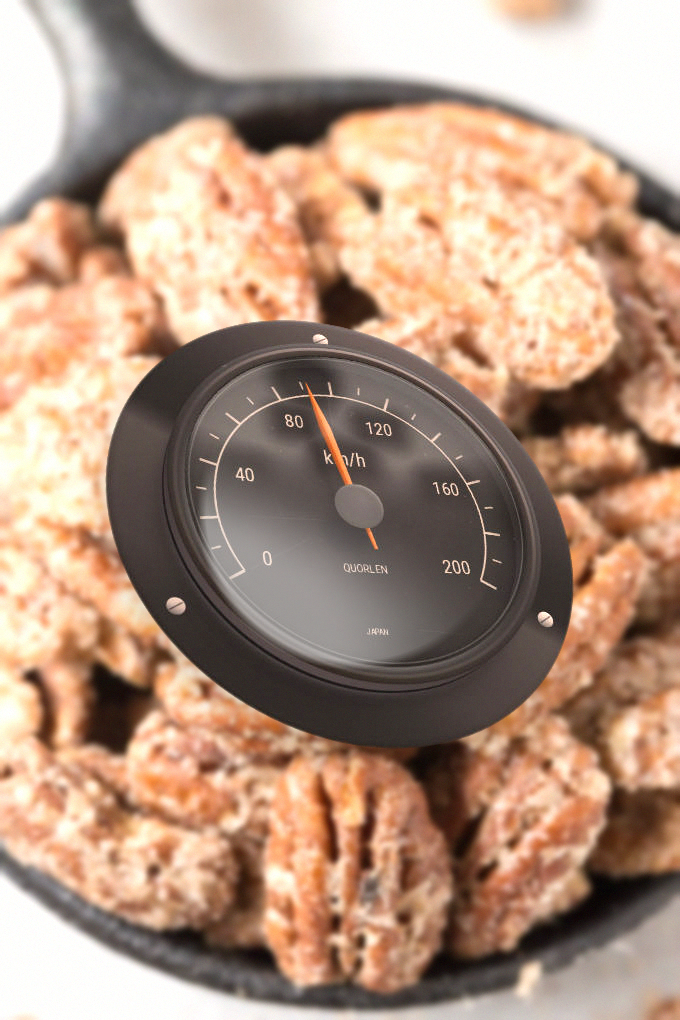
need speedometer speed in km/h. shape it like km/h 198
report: km/h 90
